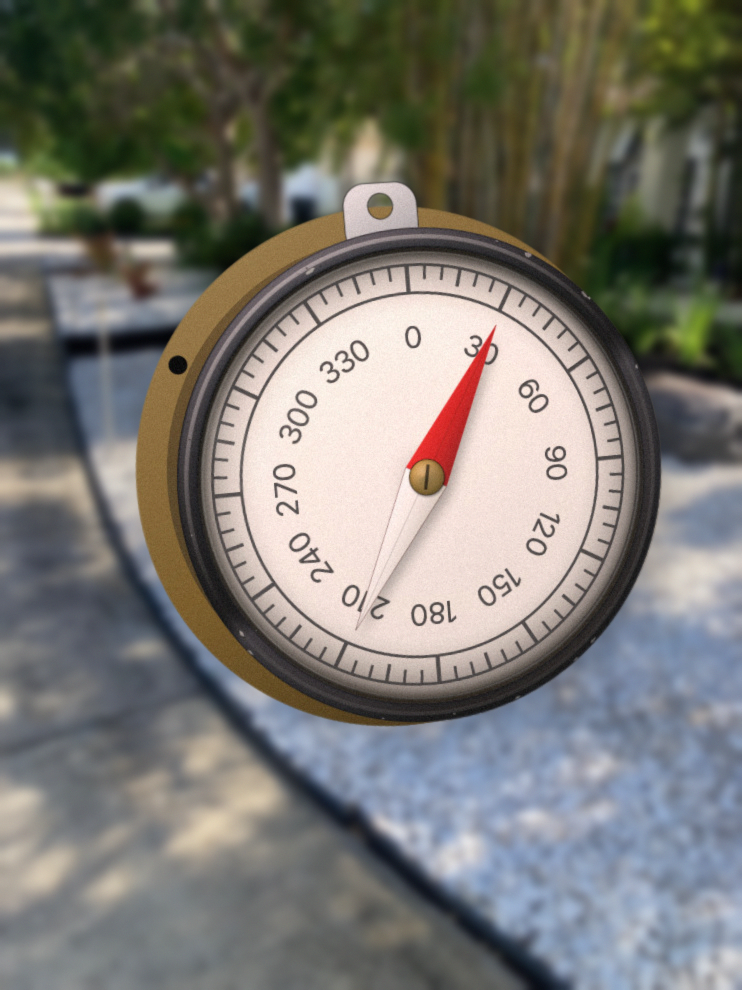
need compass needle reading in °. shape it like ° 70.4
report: ° 30
